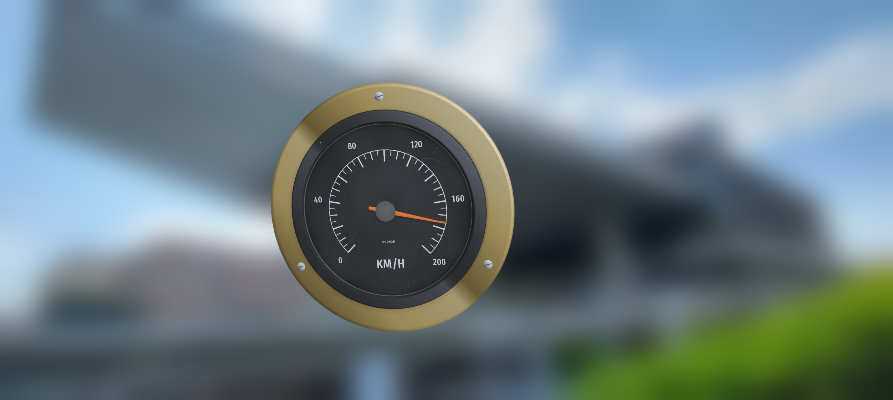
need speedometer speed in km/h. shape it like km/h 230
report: km/h 175
